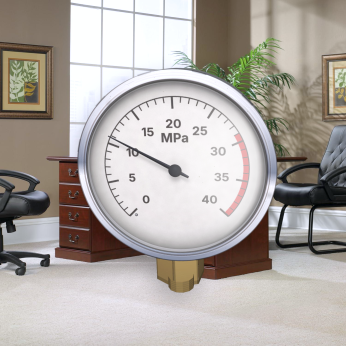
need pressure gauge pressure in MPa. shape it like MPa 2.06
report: MPa 11
